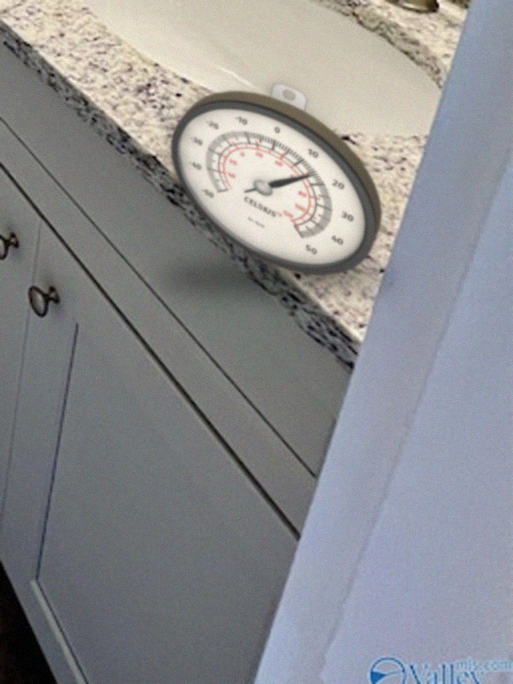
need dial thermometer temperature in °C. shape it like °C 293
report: °C 15
